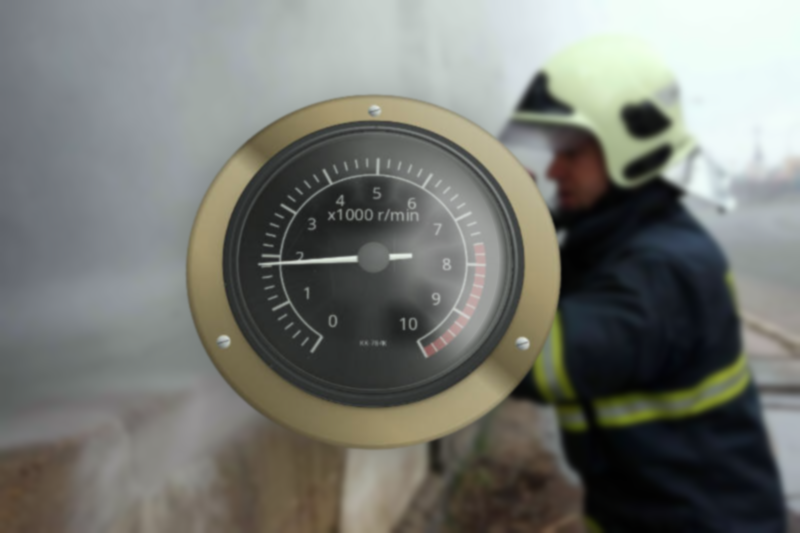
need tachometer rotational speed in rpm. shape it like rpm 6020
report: rpm 1800
